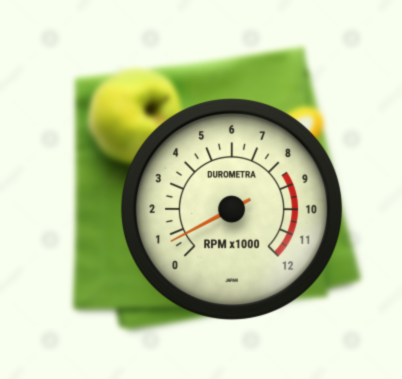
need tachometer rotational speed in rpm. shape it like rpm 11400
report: rpm 750
